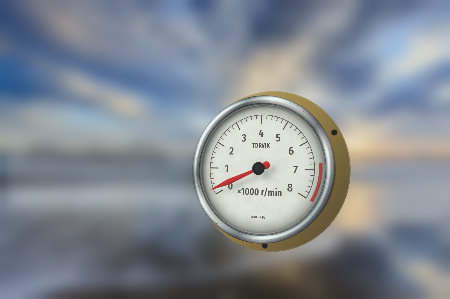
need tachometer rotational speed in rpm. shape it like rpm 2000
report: rpm 200
